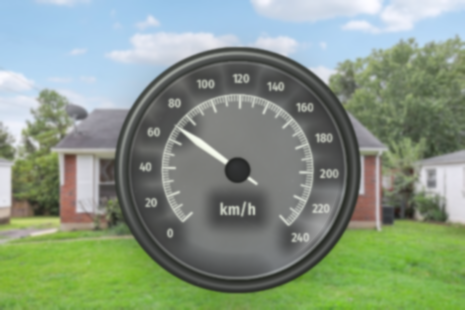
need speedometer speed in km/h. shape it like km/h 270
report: km/h 70
